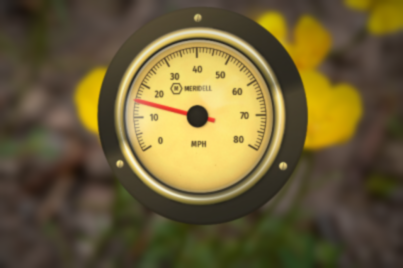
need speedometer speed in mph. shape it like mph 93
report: mph 15
